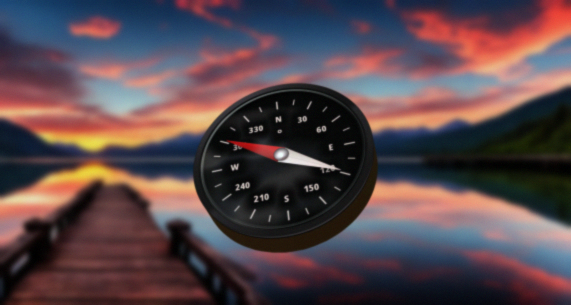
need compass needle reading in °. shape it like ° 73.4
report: ° 300
